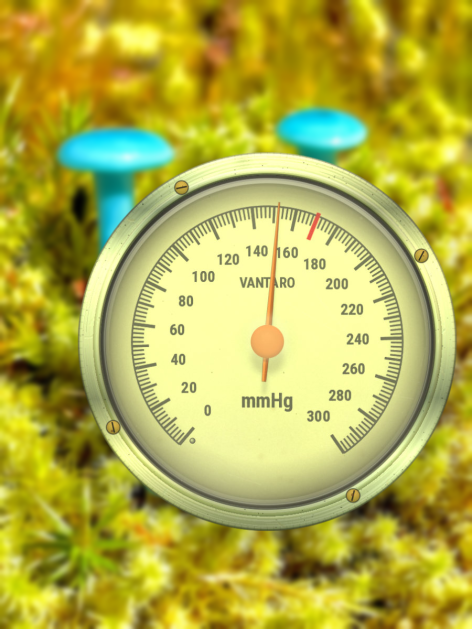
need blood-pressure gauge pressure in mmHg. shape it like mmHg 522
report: mmHg 152
